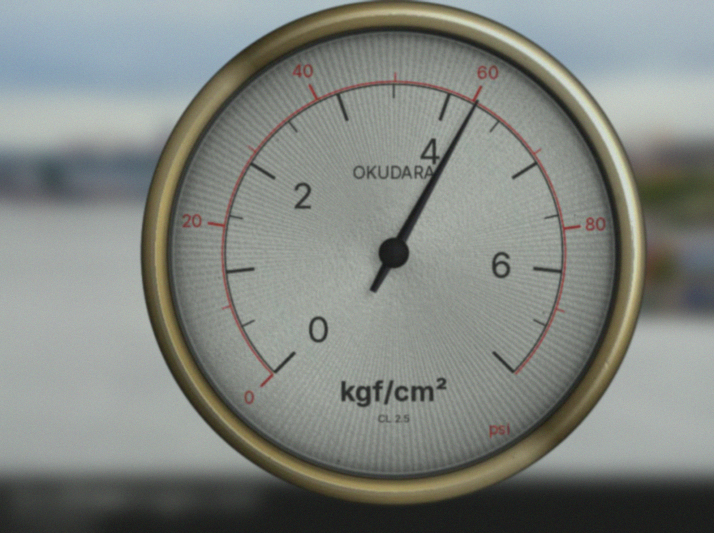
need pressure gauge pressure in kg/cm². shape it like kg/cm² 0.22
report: kg/cm² 4.25
